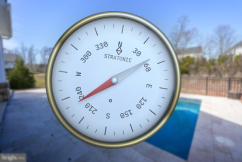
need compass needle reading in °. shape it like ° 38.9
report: ° 230
